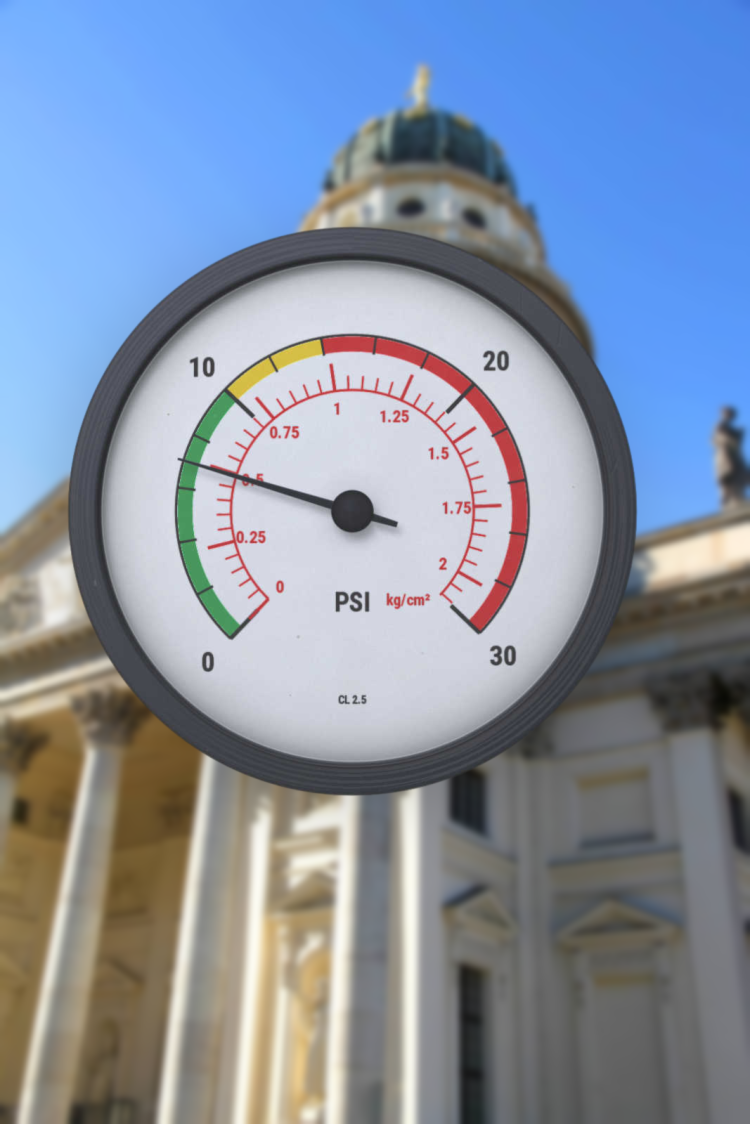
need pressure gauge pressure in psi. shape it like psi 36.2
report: psi 7
